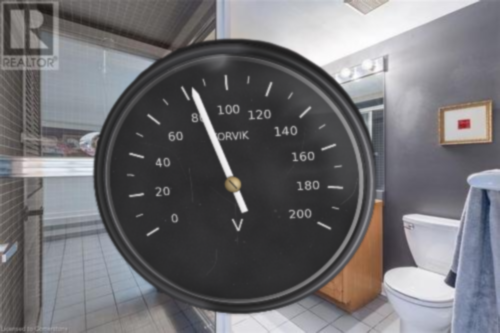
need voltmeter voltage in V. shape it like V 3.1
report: V 85
